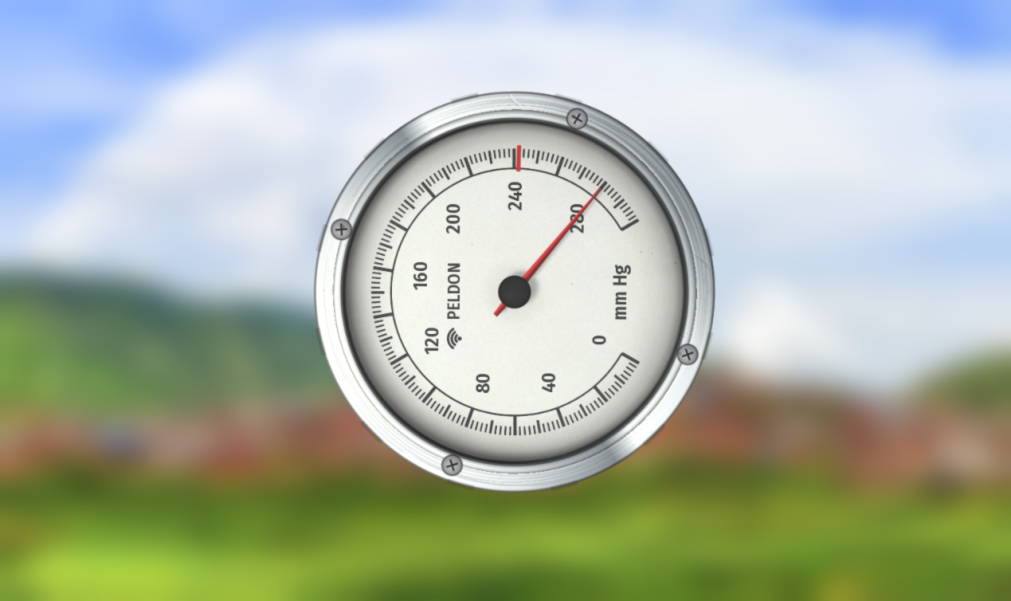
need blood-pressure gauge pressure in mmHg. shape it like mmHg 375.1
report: mmHg 280
